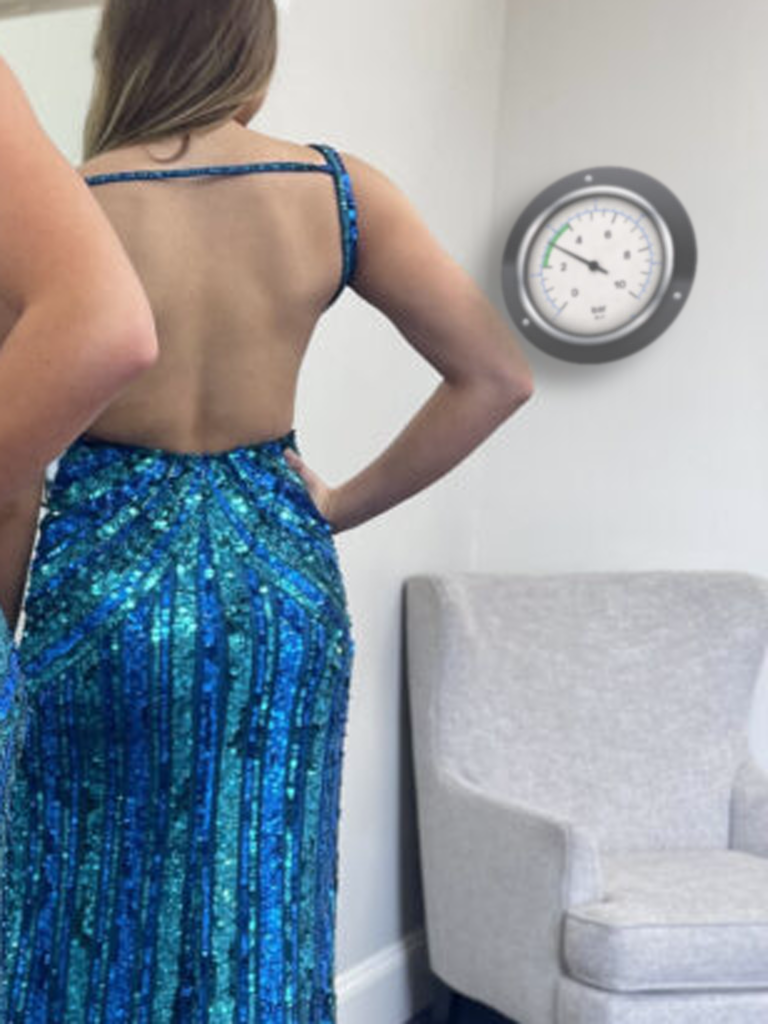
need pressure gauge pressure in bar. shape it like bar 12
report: bar 3
